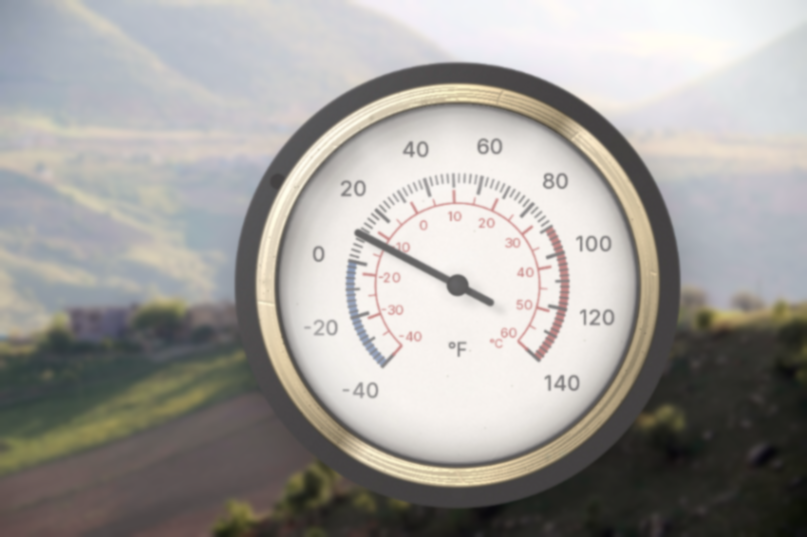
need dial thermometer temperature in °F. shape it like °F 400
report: °F 10
